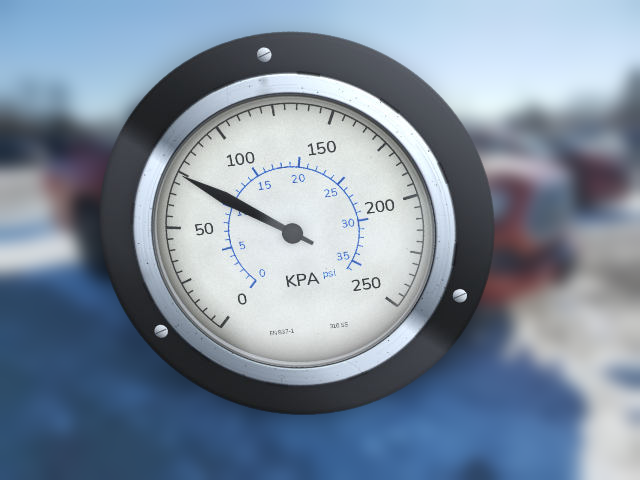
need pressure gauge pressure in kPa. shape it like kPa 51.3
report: kPa 75
